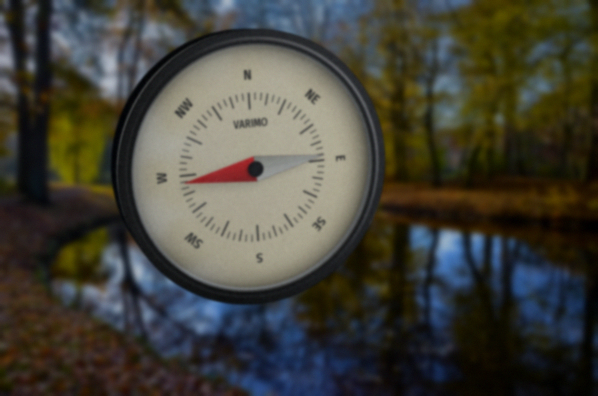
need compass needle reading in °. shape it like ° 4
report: ° 265
